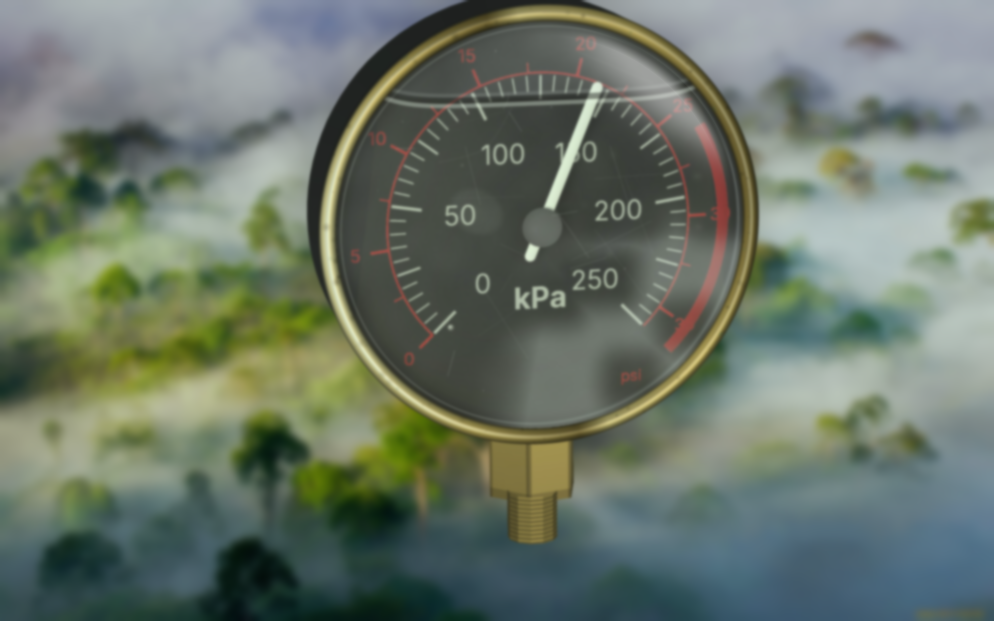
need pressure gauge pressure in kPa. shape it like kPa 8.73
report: kPa 145
